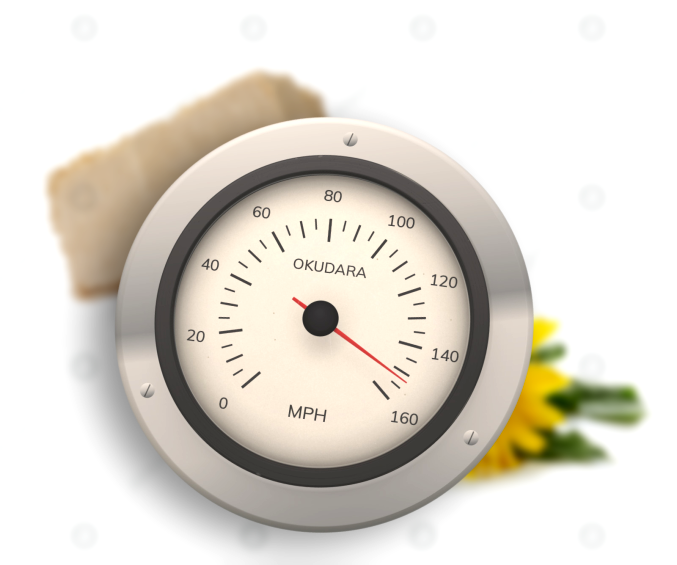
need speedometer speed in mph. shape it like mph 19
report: mph 152.5
